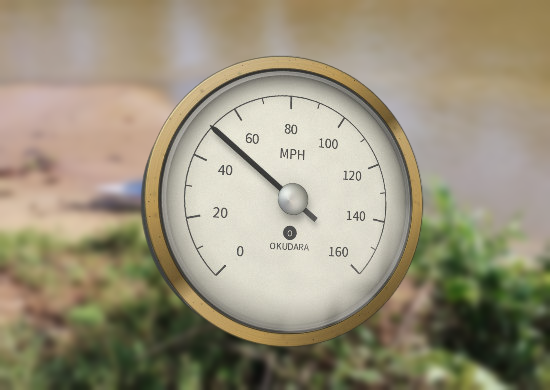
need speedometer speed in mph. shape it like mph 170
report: mph 50
